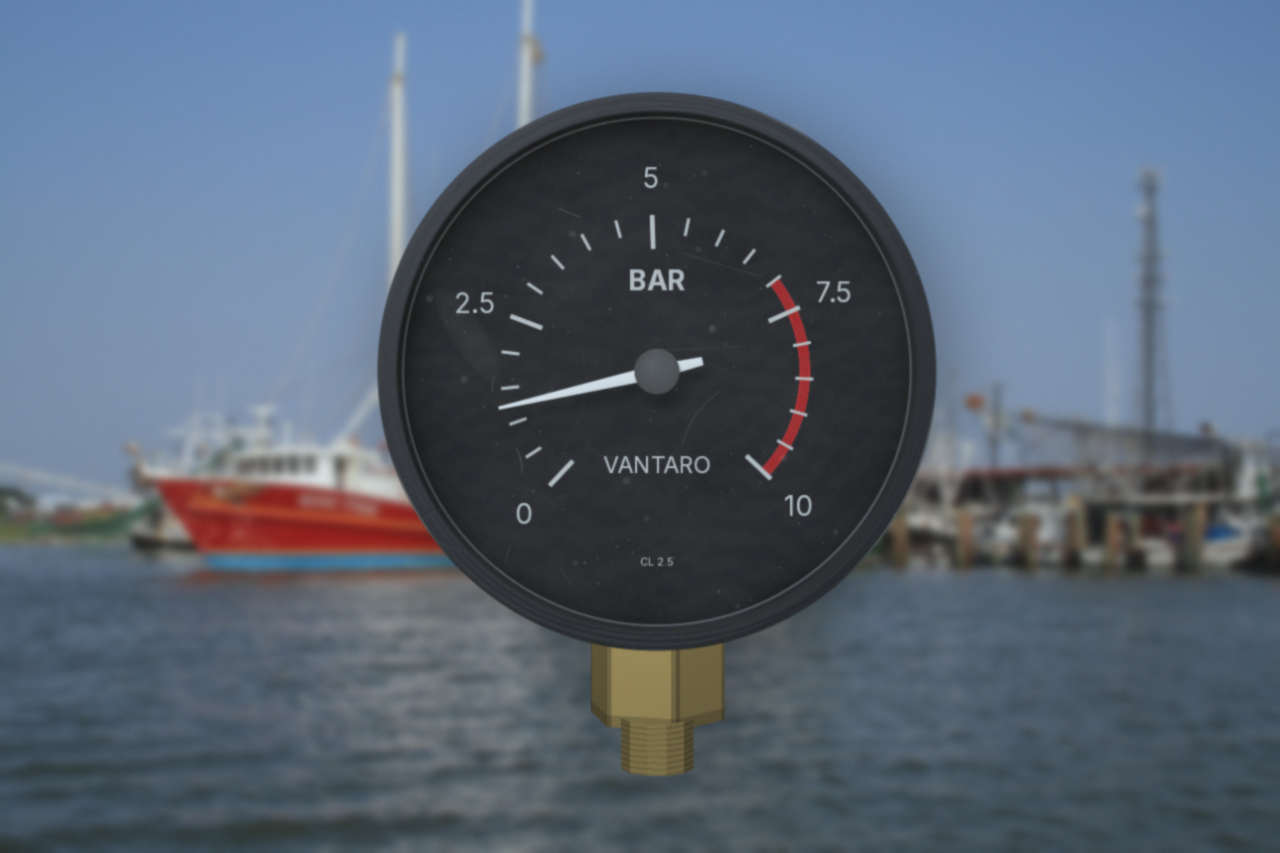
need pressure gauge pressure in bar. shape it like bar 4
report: bar 1.25
